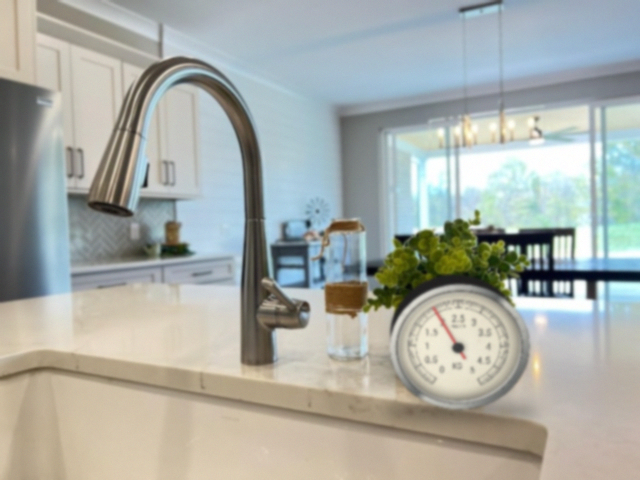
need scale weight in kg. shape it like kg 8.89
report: kg 2
